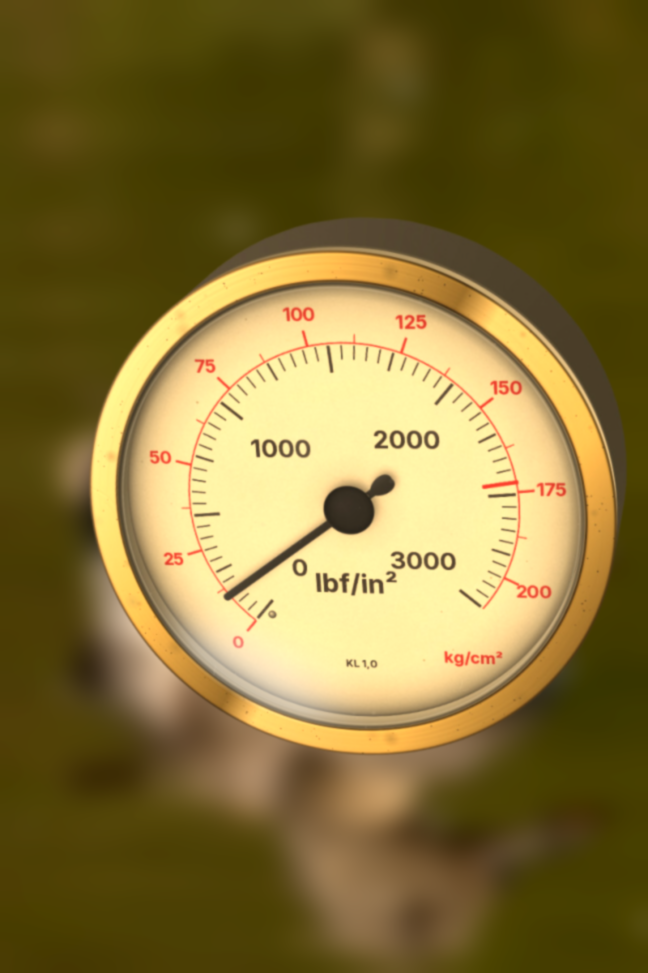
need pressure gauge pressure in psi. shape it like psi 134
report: psi 150
